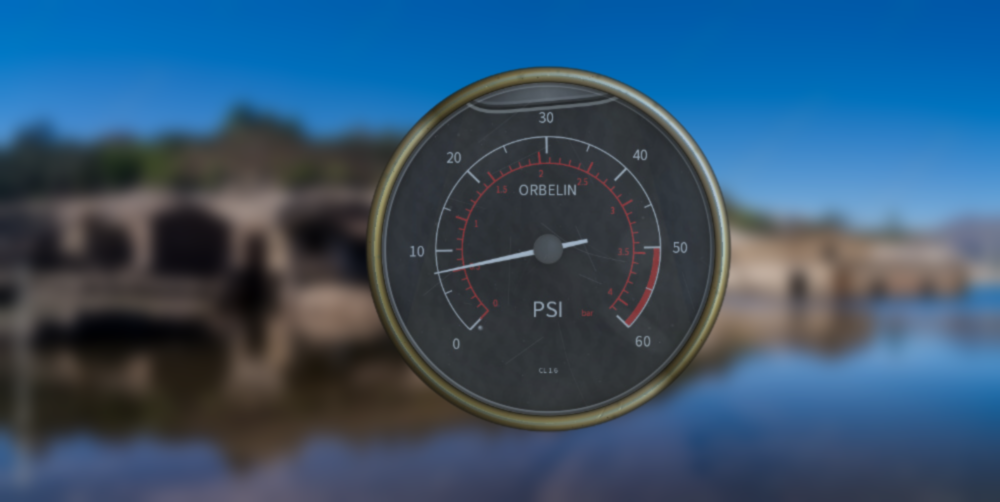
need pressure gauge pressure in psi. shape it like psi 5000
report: psi 7.5
